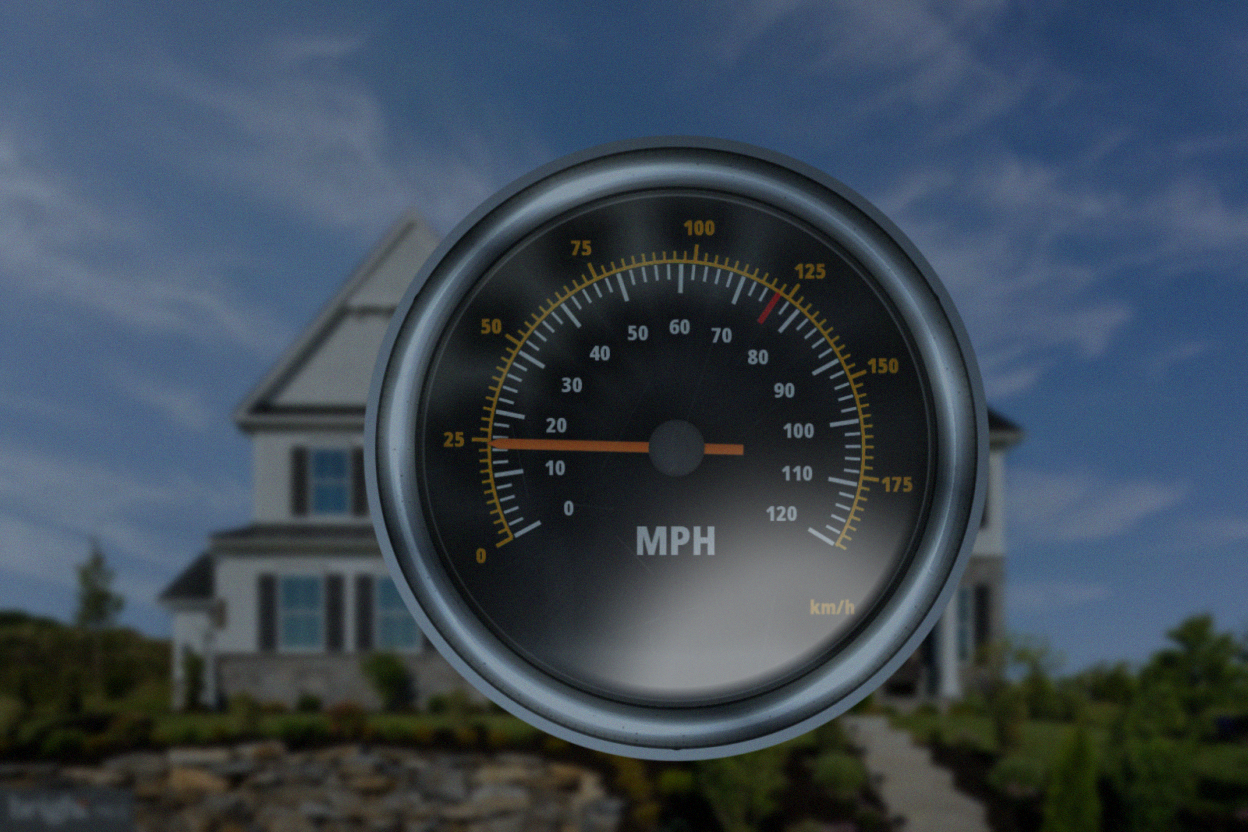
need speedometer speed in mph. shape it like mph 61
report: mph 15
